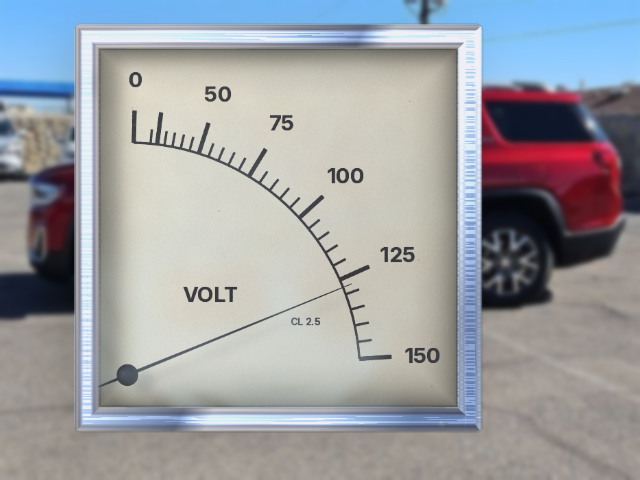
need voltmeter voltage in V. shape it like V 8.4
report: V 127.5
